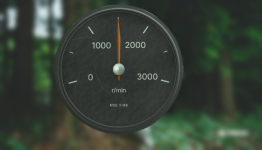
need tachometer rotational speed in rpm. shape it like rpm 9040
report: rpm 1500
